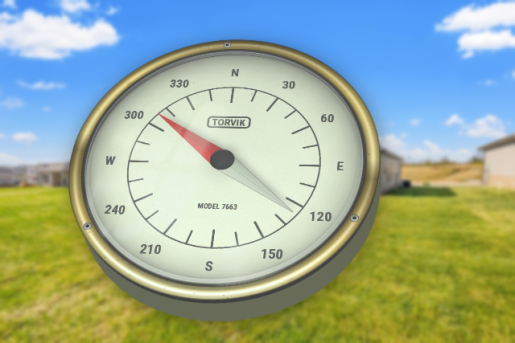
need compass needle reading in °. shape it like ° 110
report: ° 307.5
